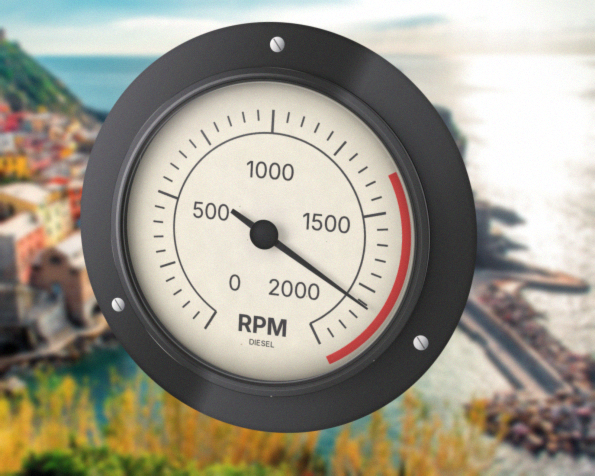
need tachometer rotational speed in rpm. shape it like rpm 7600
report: rpm 1800
